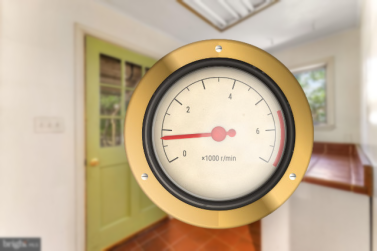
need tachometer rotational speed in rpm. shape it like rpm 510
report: rpm 750
